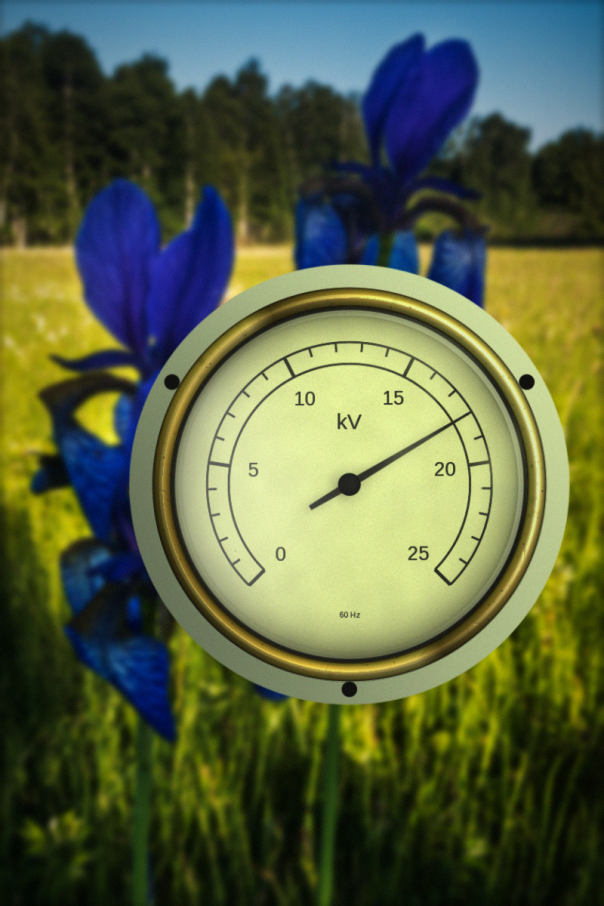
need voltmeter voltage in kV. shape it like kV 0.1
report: kV 18
